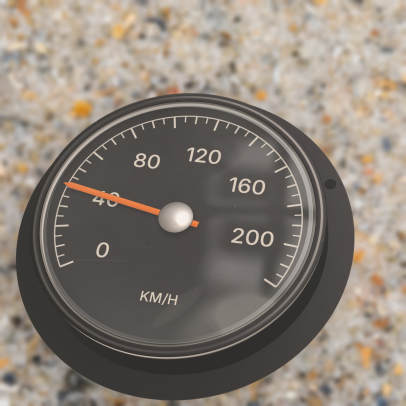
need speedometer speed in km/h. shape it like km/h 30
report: km/h 40
